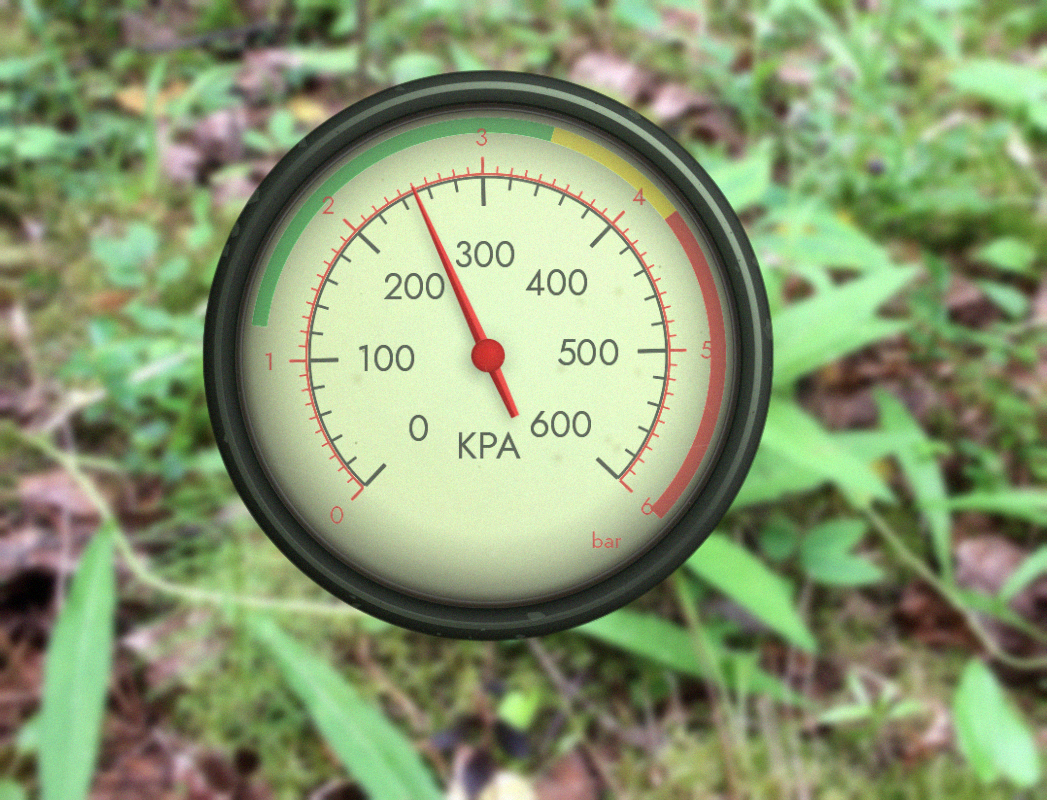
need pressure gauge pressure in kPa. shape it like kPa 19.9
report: kPa 250
